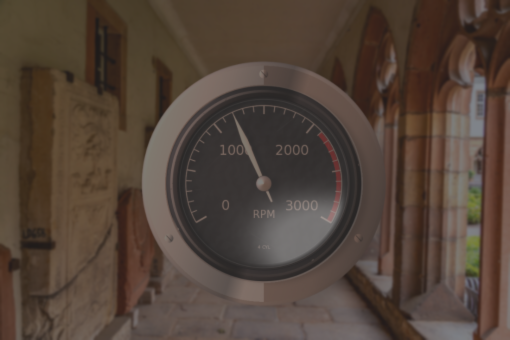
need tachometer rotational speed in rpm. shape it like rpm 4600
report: rpm 1200
